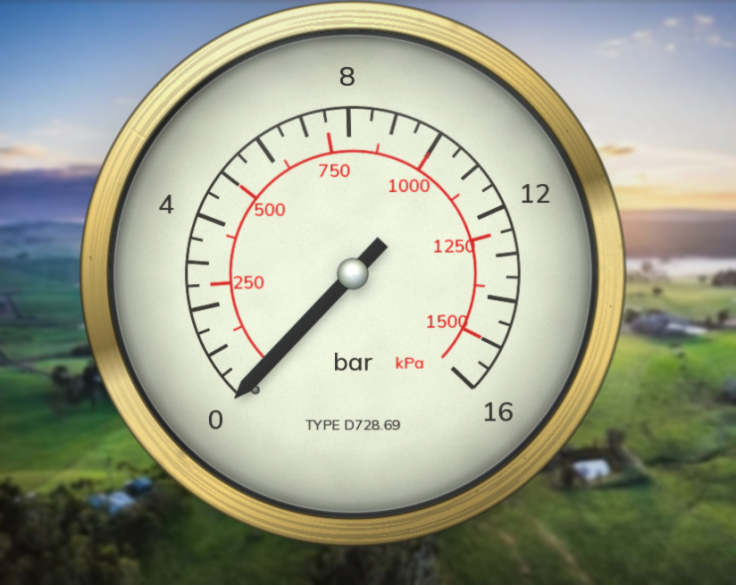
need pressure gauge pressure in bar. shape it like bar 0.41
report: bar 0
